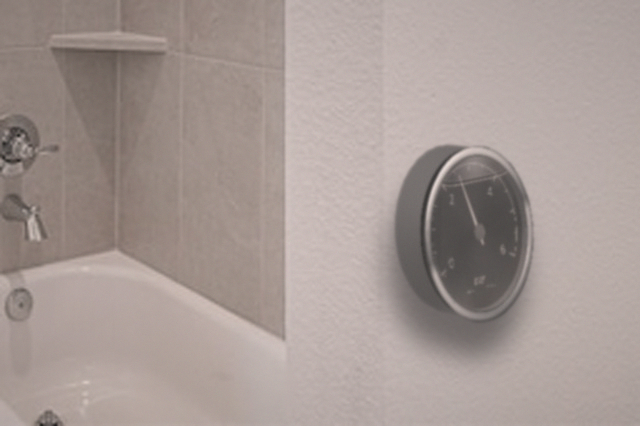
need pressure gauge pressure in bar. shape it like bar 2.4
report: bar 2.5
